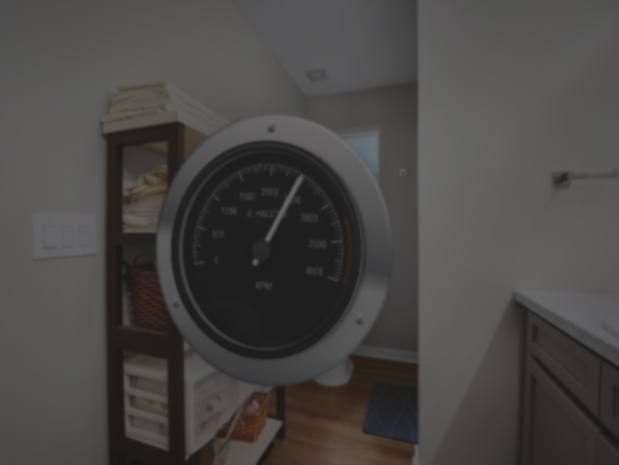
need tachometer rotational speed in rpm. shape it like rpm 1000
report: rpm 2500
